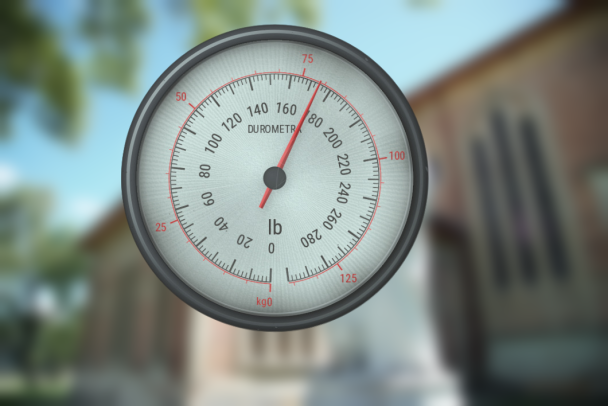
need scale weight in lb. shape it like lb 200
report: lb 174
